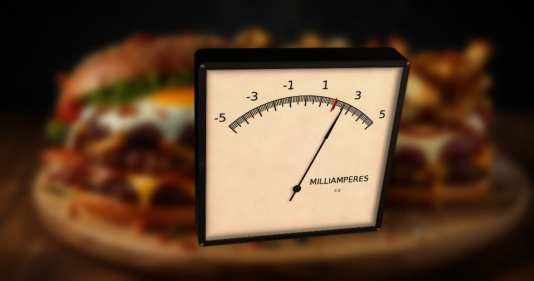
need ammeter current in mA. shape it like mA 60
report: mA 2.5
